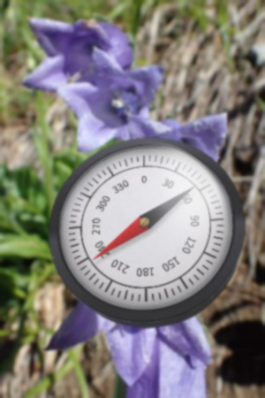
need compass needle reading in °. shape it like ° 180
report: ° 235
